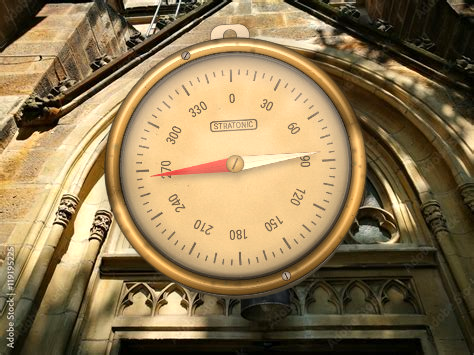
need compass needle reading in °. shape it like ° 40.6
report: ° 265
